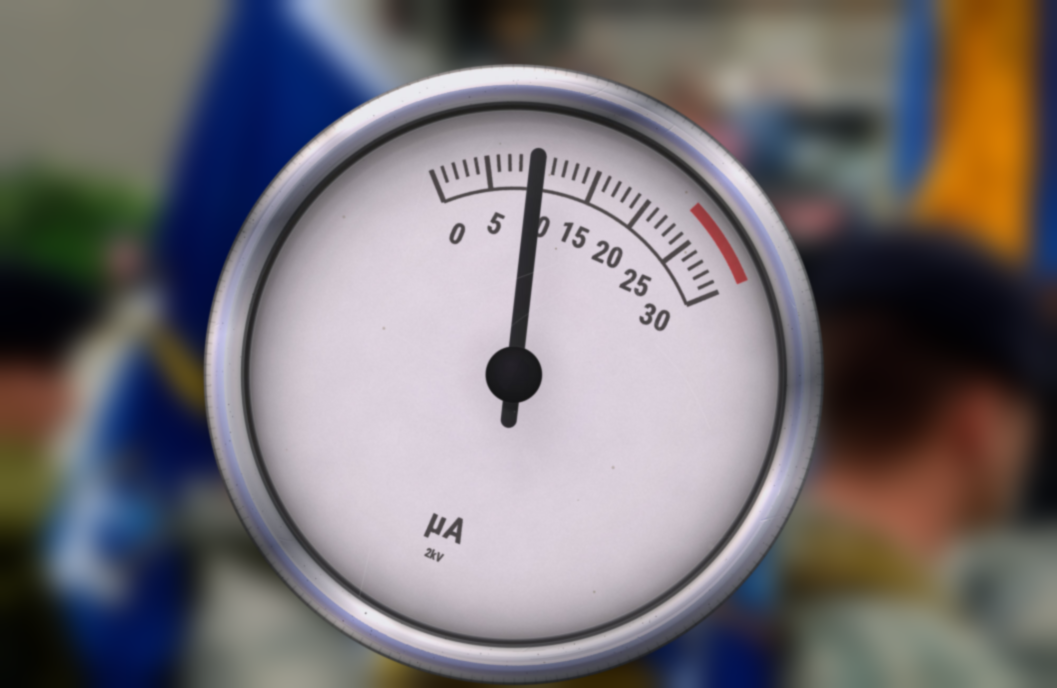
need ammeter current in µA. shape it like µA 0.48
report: µA 9.5
